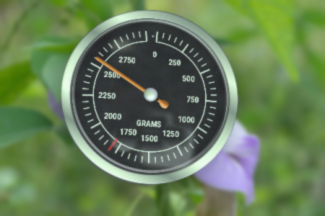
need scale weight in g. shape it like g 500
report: g 2550
